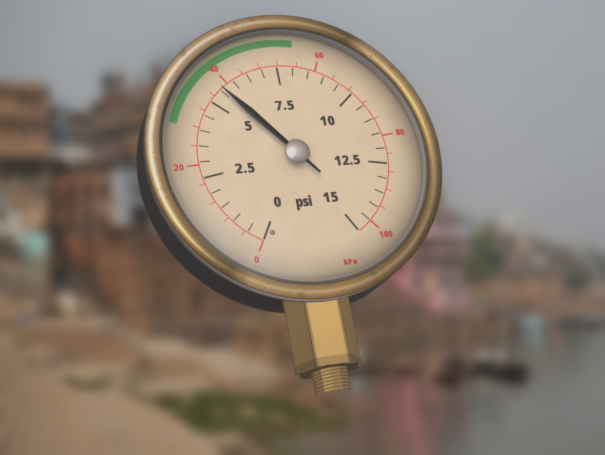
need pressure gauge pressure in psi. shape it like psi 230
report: psi 5.5
